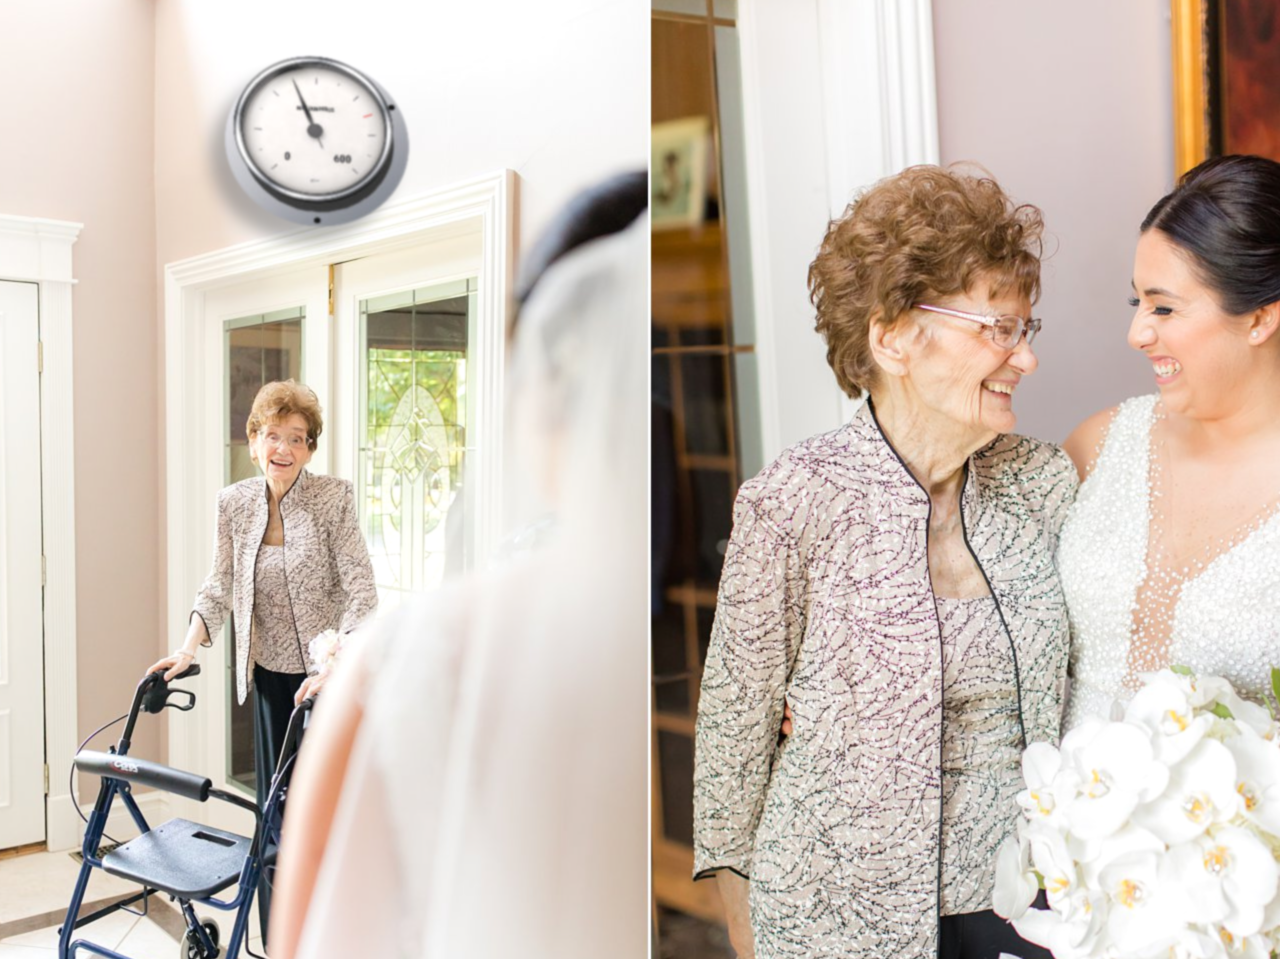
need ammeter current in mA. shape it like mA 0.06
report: mA 250
